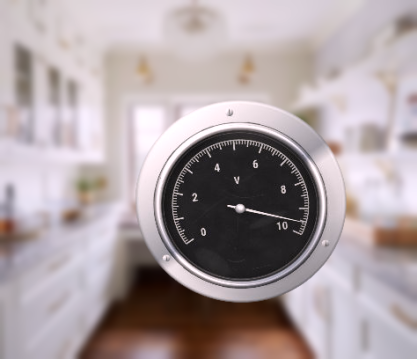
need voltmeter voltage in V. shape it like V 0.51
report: V 9.5
